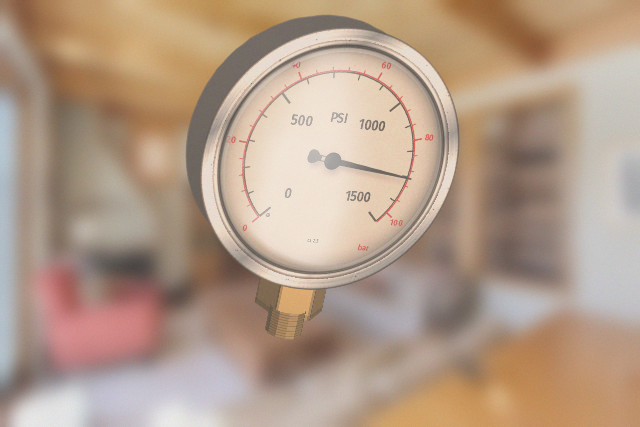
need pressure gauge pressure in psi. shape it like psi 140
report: psi 1300
